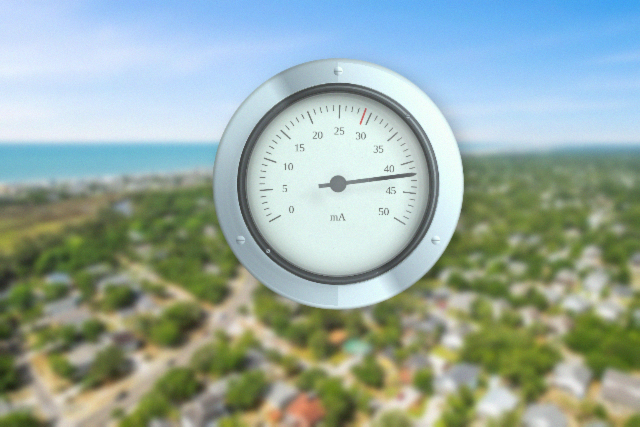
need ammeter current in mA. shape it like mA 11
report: mA 42
